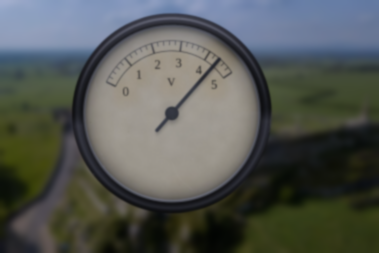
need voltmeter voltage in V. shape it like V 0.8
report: V 4.4
